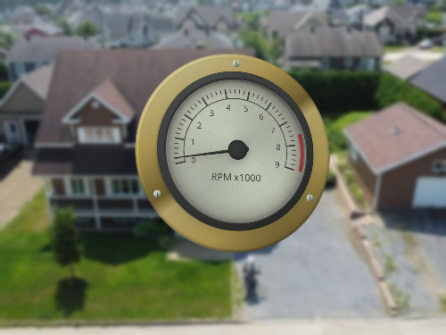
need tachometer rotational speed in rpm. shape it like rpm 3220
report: rpm 200
